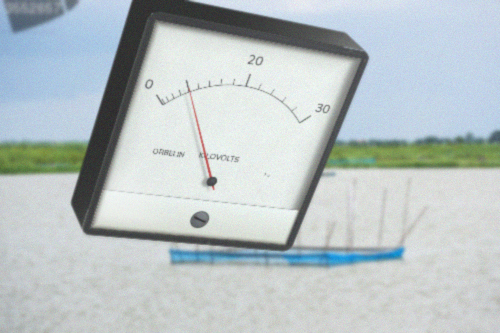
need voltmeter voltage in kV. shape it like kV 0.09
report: kV 10
